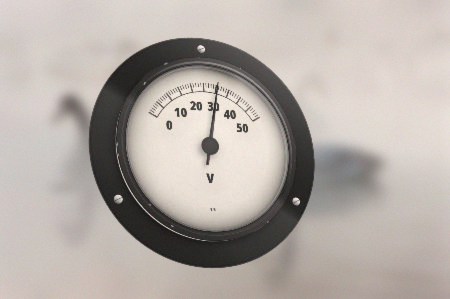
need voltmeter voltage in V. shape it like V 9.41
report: V 30
